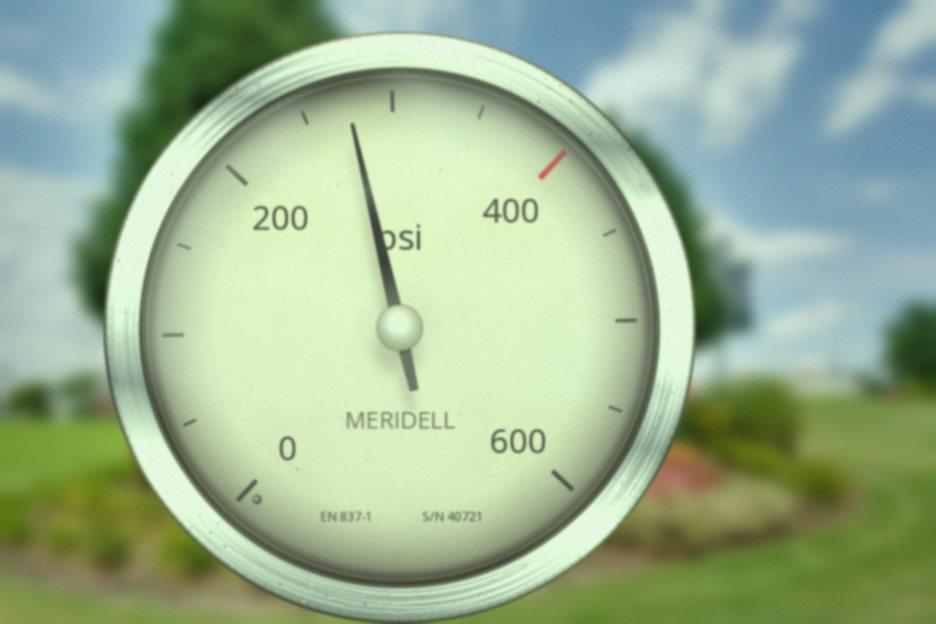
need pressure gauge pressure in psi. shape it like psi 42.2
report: psi 275
